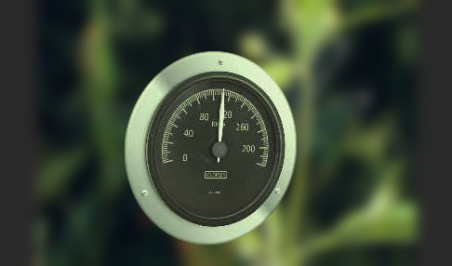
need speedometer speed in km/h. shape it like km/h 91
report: km/h 110
